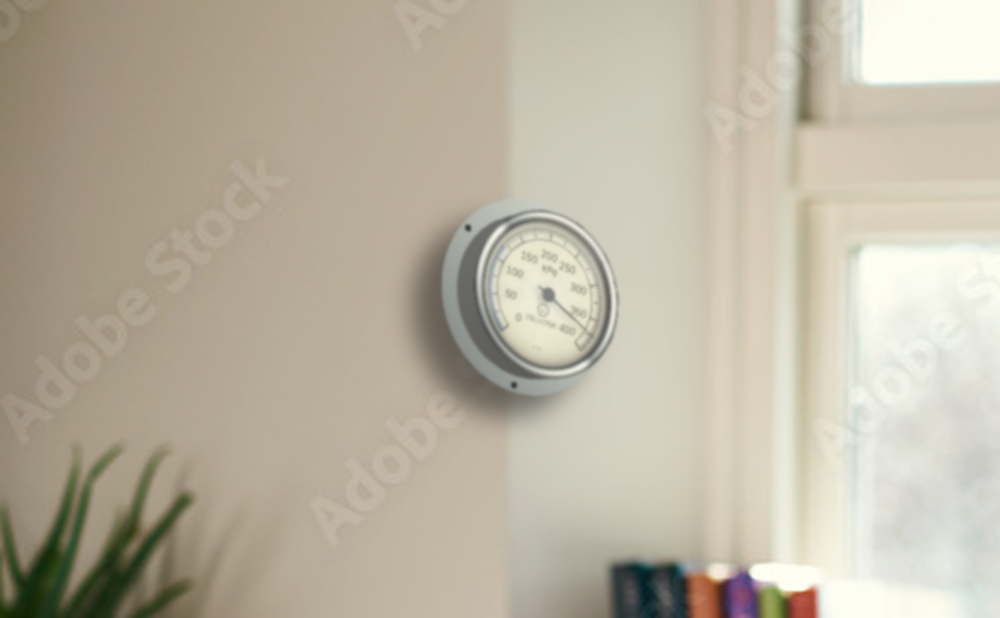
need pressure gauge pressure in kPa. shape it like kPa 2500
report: kPa 375
